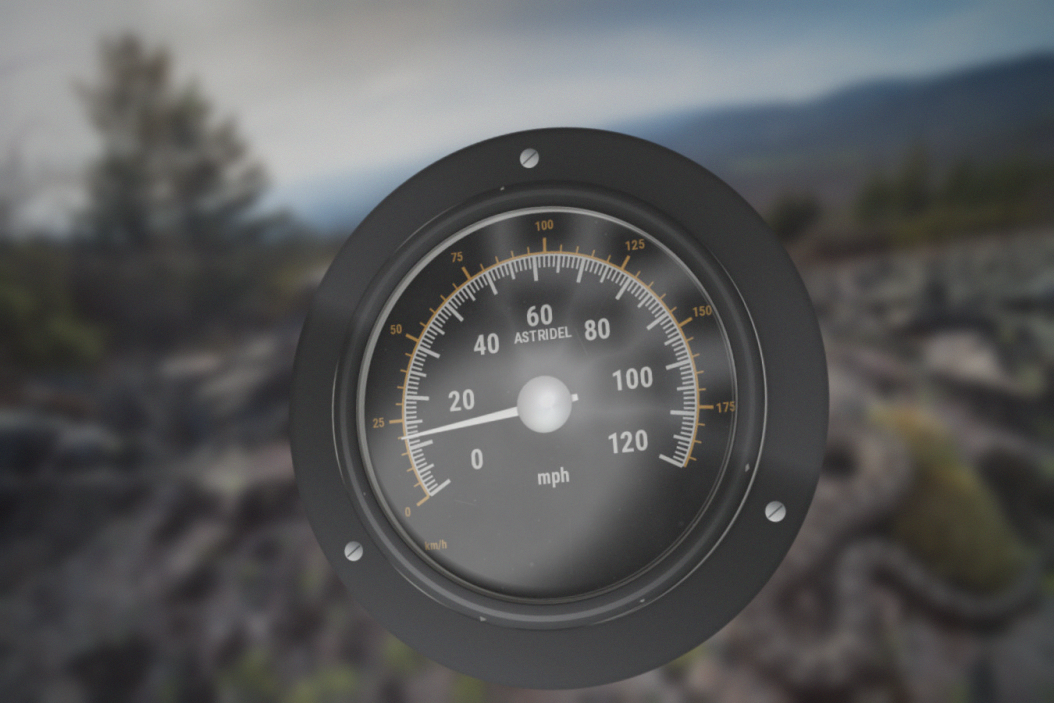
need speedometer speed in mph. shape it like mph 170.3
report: mph 12
